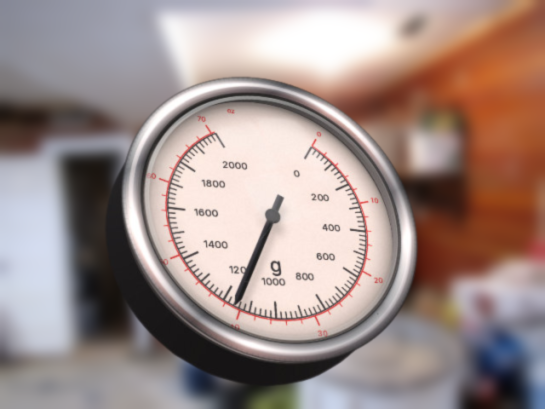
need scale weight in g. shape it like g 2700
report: g 1160
